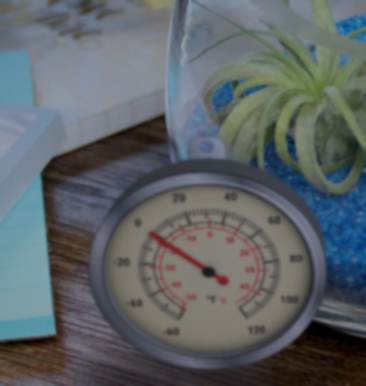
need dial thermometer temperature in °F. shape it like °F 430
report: °F 0
